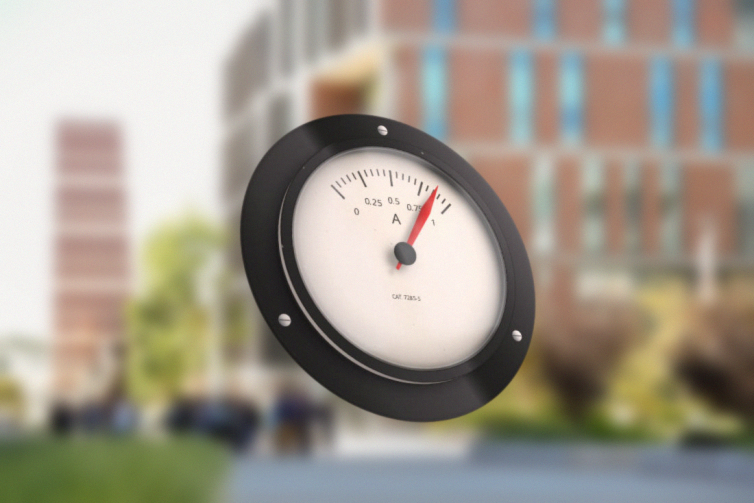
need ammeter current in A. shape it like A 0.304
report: A 0.85
